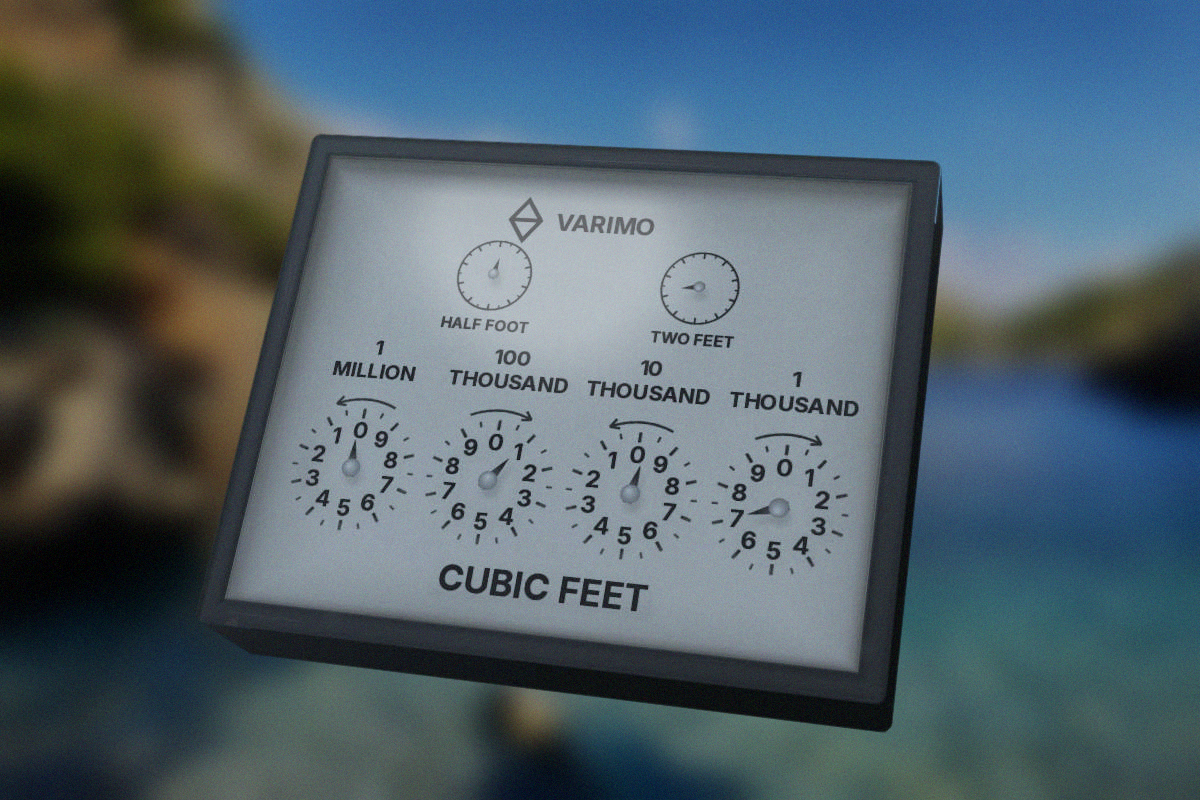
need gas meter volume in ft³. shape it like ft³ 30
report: ft³ 9700
